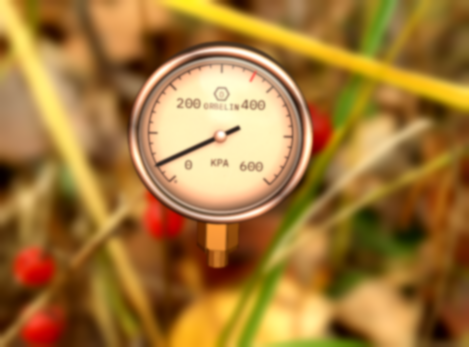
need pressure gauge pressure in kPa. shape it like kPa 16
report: kPa 40
